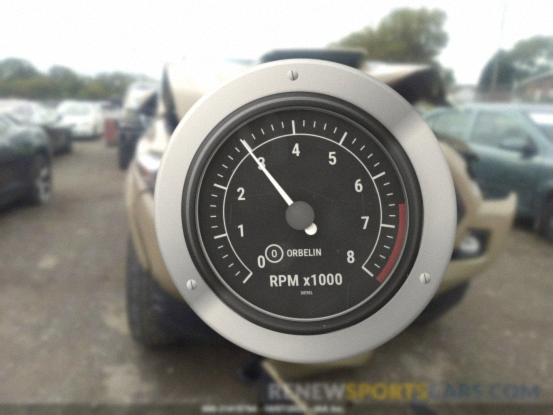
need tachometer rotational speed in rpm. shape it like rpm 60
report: rpm 3000
